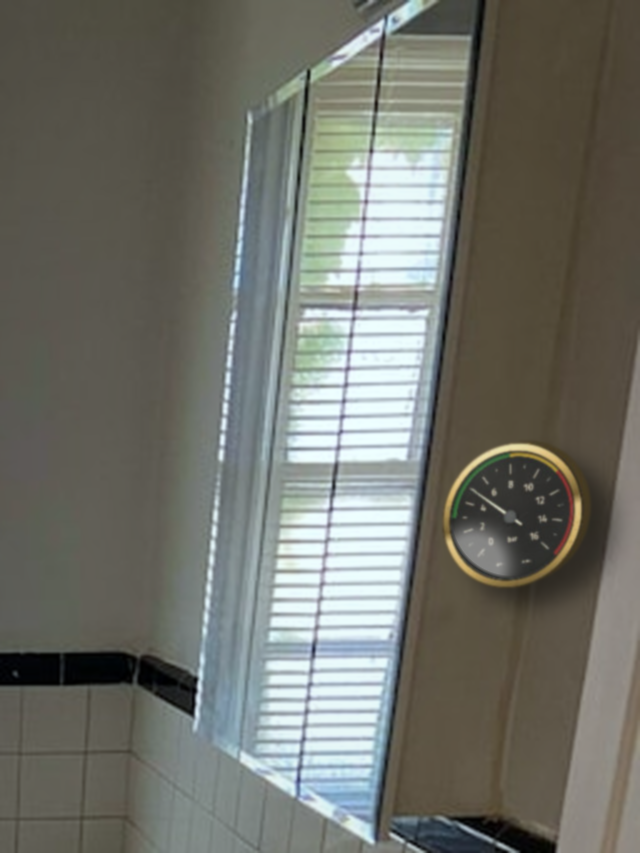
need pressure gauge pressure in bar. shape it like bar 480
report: bar 5
